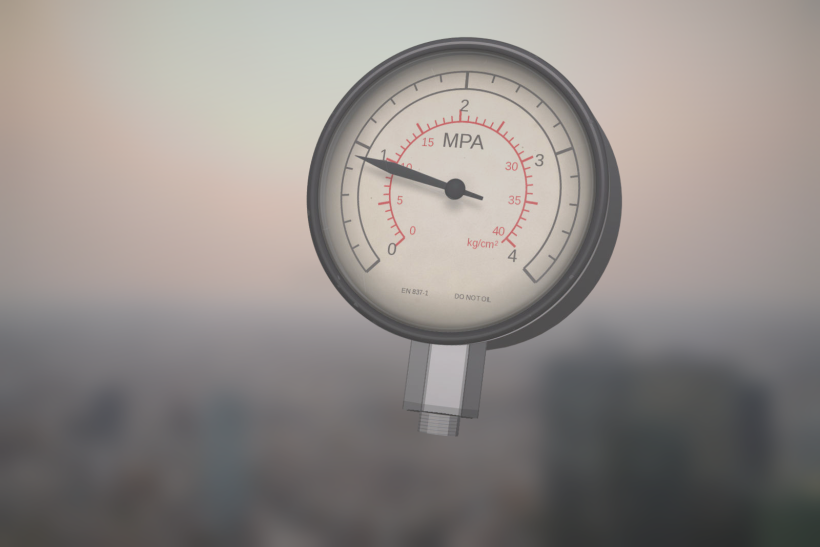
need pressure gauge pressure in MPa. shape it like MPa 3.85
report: MPa 0.9
